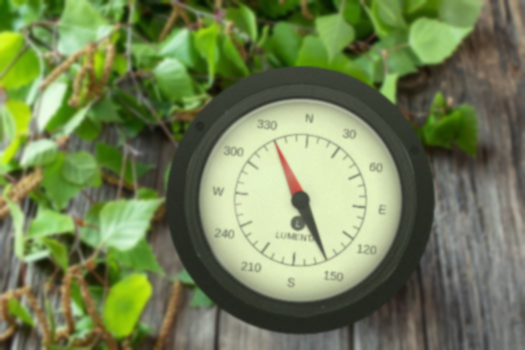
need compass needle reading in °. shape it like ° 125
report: ° 330
